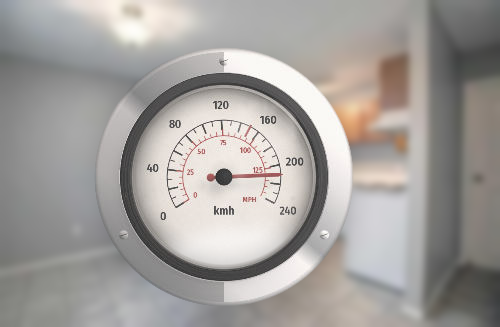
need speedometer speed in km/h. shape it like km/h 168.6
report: km/h 210
